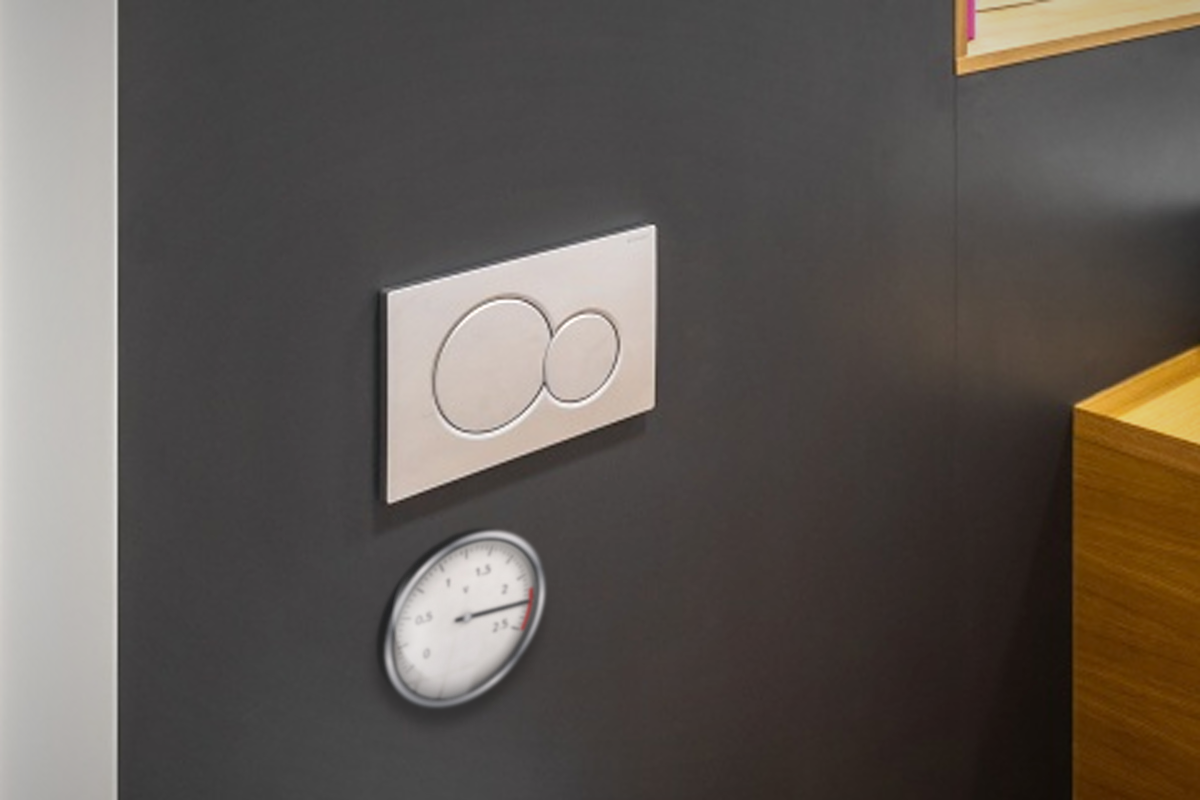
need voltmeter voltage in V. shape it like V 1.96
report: V 2.25
